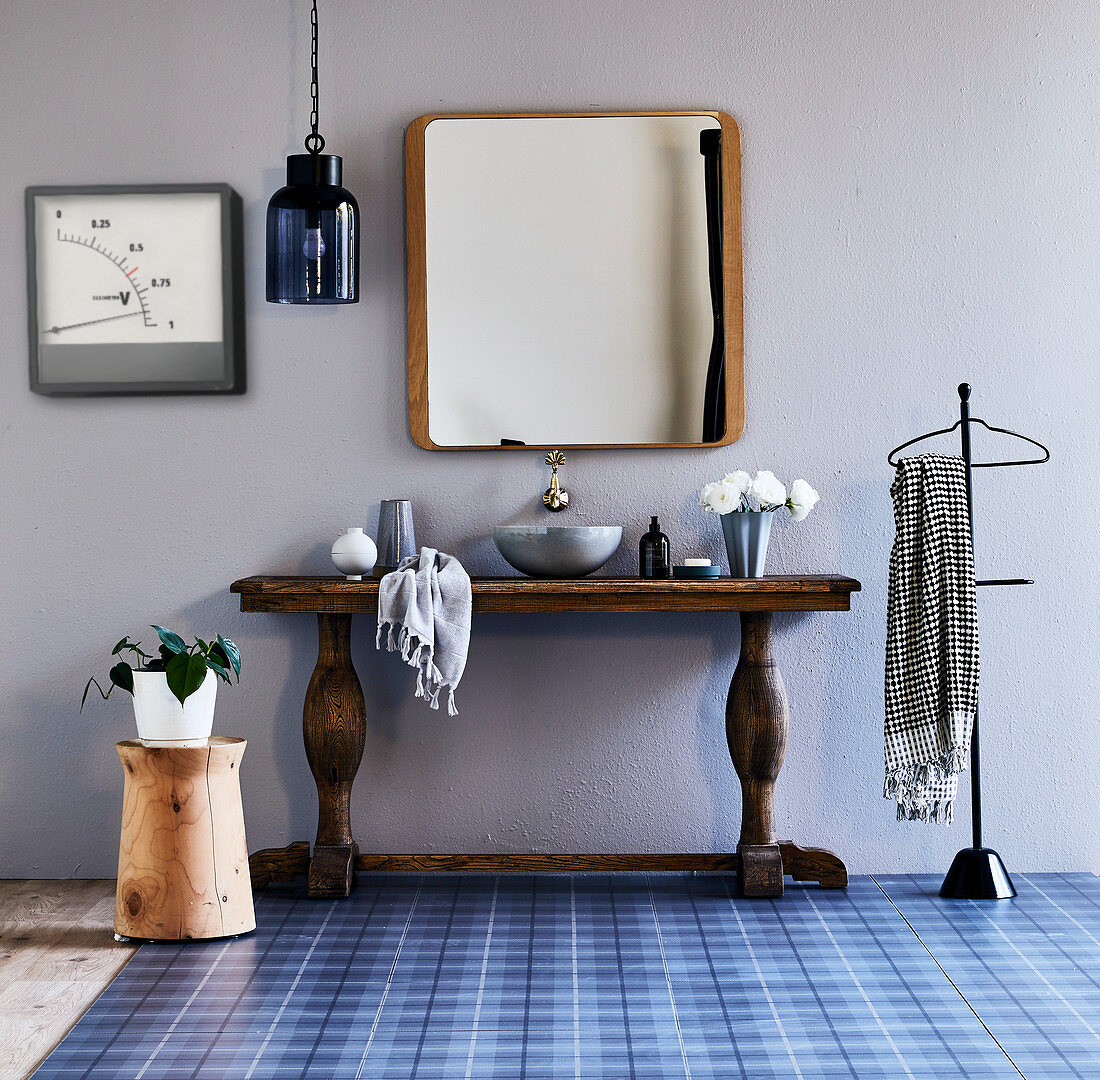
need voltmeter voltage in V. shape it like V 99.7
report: V 0.9
